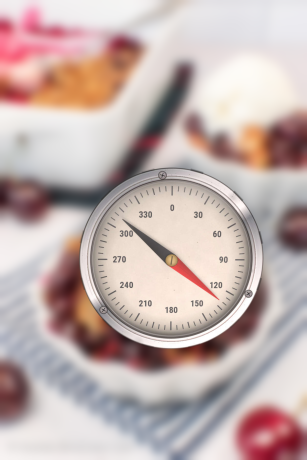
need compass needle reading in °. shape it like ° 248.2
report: ° 130
